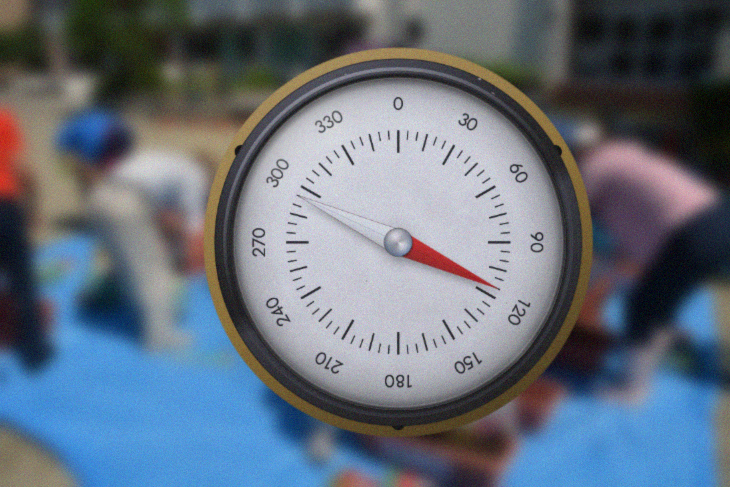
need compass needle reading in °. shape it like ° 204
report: ° 115
